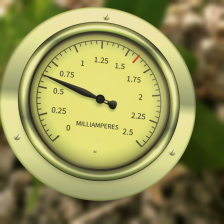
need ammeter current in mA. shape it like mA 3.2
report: mA 0.6
